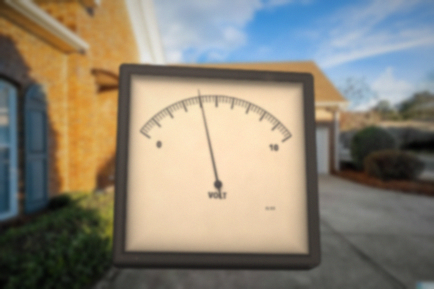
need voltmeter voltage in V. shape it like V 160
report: V 4
